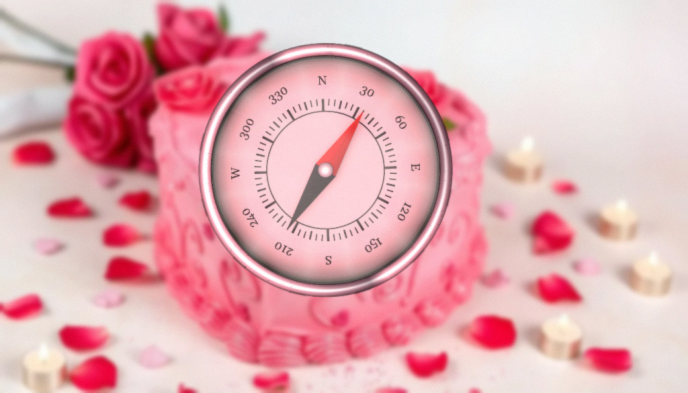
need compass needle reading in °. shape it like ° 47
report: ° 35
